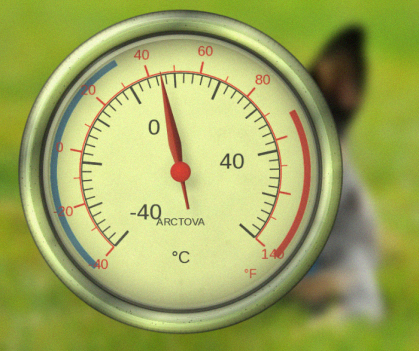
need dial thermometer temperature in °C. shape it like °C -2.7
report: °C 7
